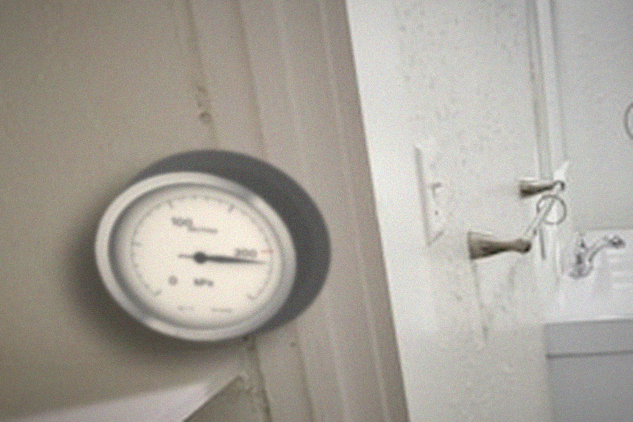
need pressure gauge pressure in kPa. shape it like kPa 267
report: kPa 210
